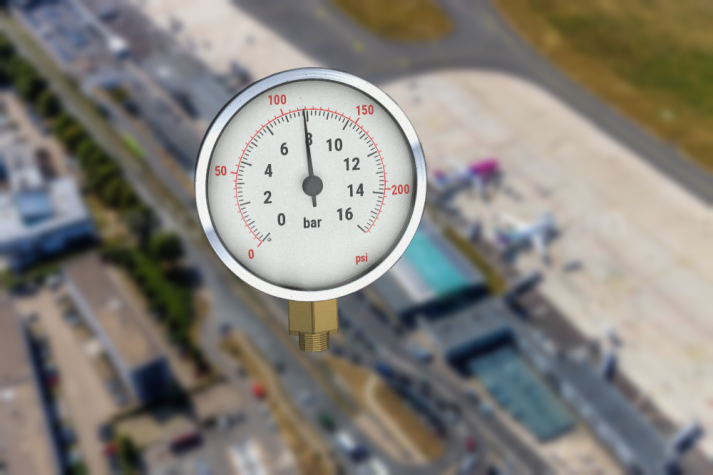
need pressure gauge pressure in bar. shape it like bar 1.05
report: bar 7.8
